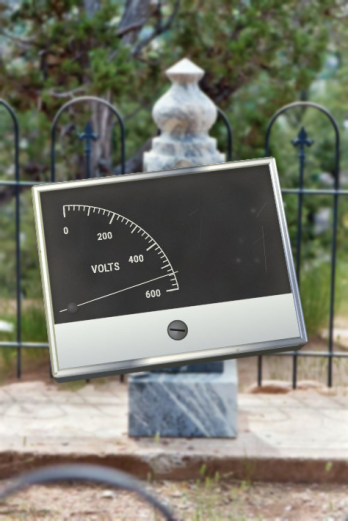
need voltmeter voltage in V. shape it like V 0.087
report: V 540
